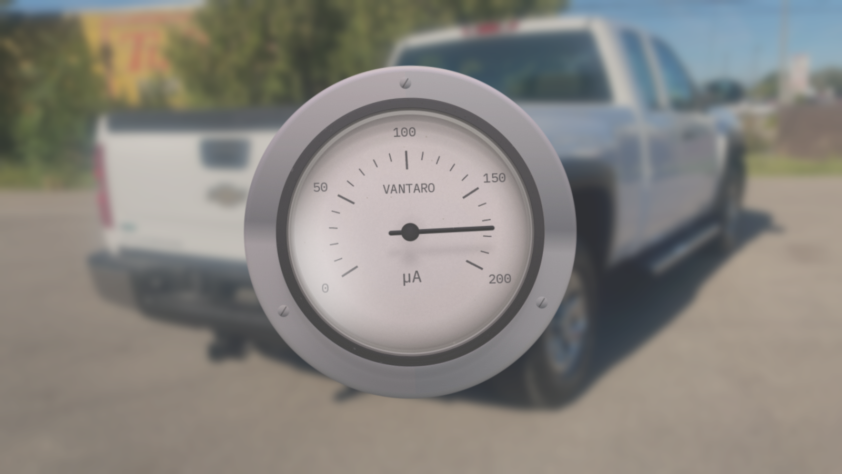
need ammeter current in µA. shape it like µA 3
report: µA 175
